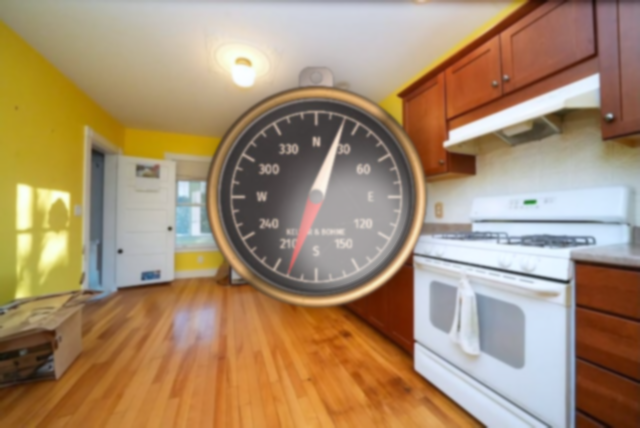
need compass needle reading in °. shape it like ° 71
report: ° 200
